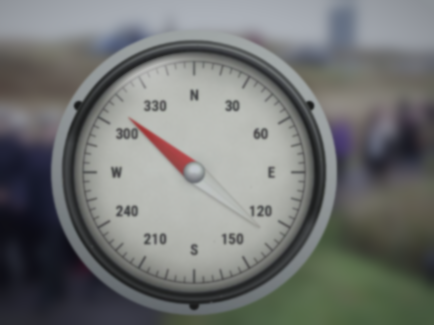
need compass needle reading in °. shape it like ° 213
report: ° 310
